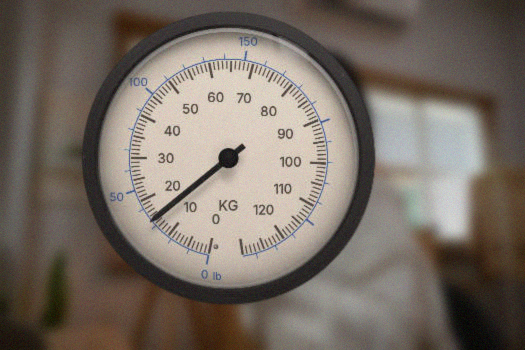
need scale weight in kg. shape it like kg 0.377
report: kg 15
